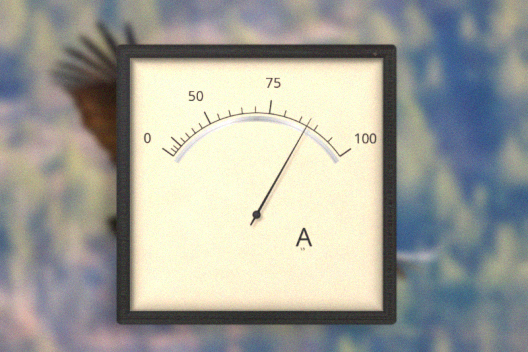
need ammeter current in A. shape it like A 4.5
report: A 87.5
